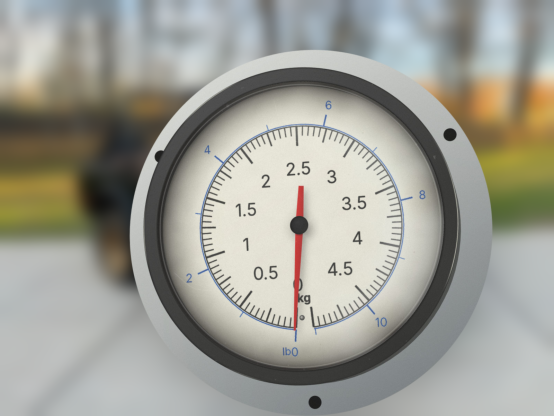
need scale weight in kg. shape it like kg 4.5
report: kg 0
